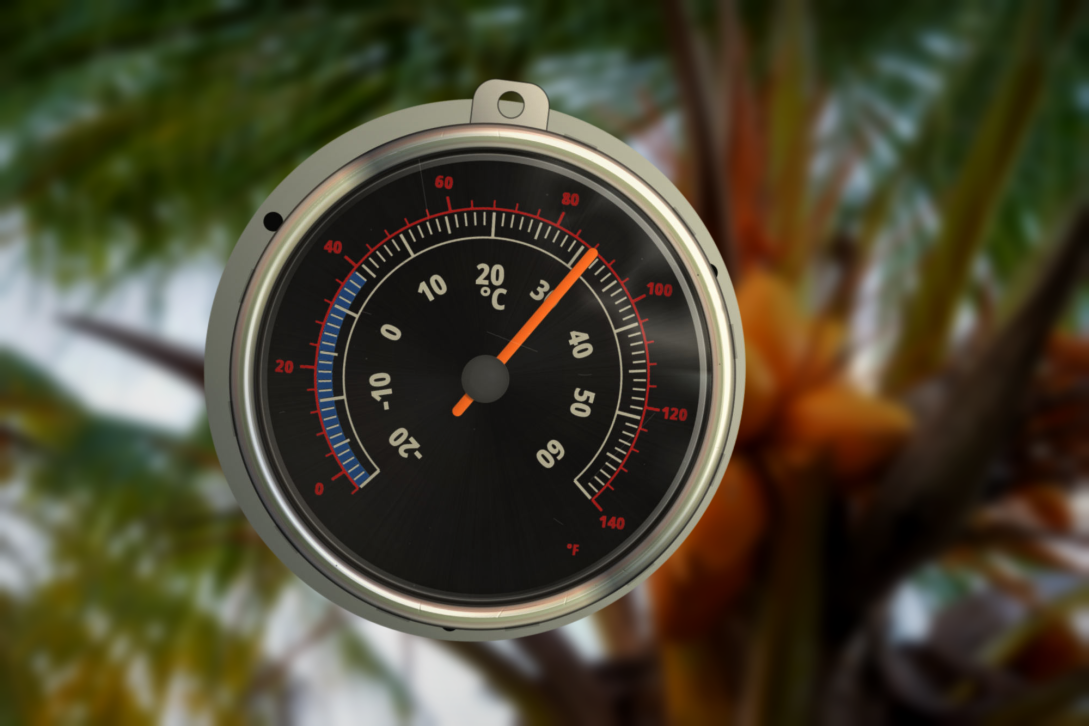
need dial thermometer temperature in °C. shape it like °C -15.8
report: °C 31
